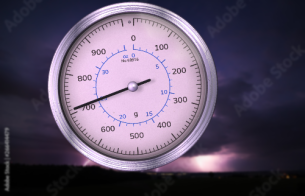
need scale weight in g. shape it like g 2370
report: g 710
